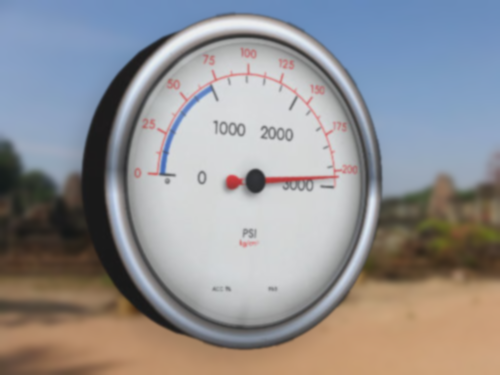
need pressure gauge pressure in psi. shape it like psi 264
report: psi 2900
